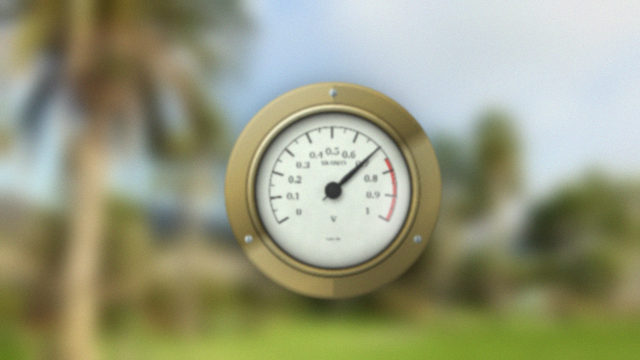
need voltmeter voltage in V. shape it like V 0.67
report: V 0.7
